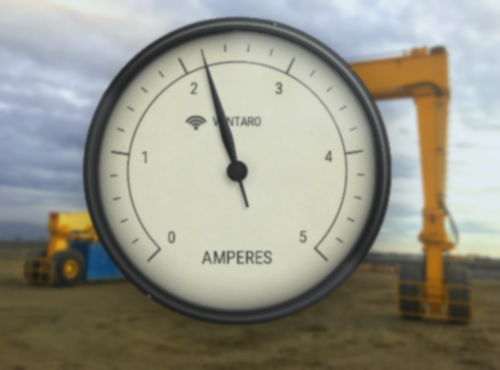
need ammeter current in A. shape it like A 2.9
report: A 2.2
